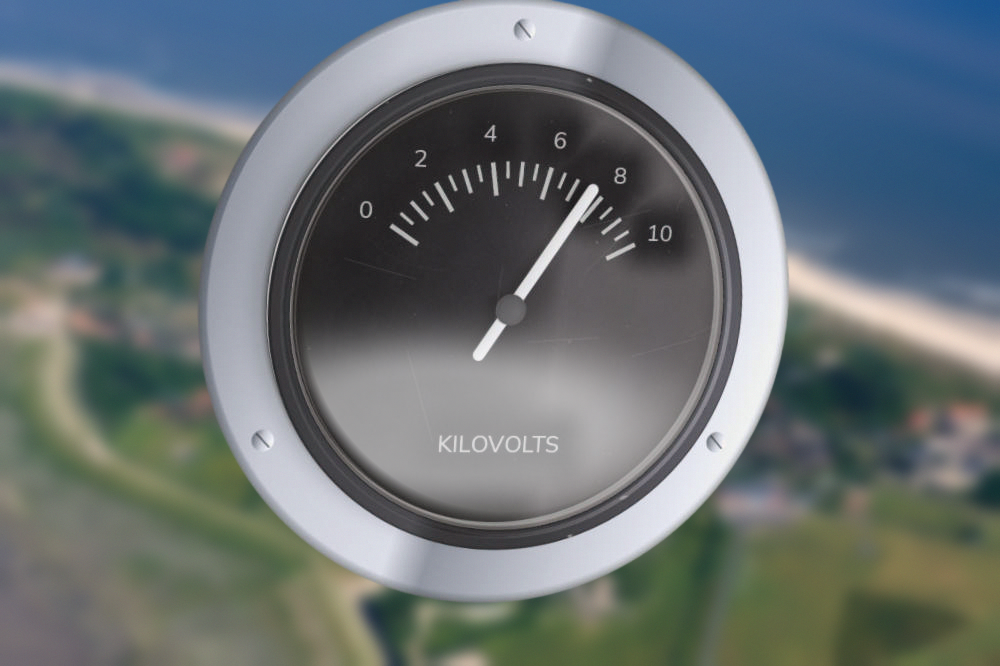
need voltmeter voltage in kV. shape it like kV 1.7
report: kV 7.5
